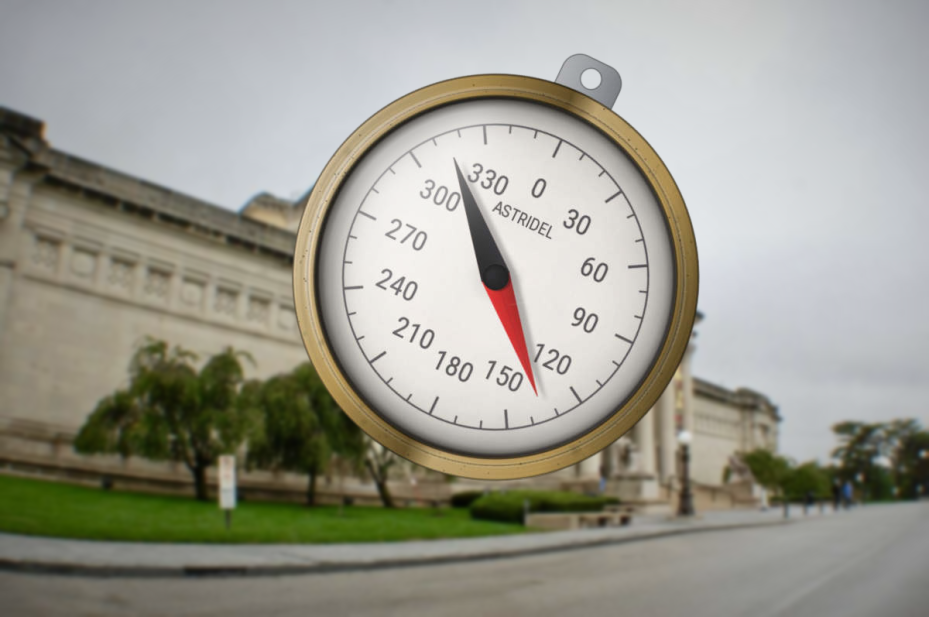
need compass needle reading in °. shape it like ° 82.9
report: ° 135
